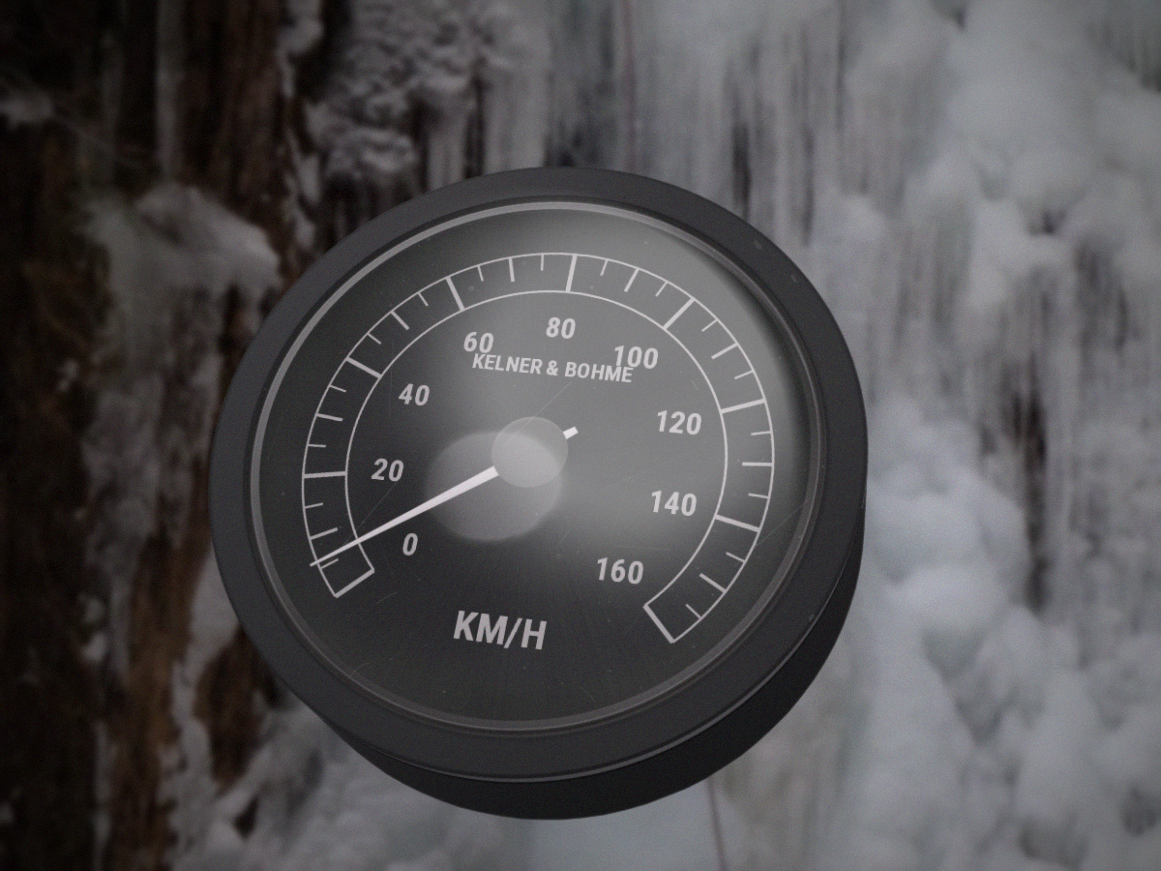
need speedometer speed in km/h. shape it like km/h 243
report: km/h 5
